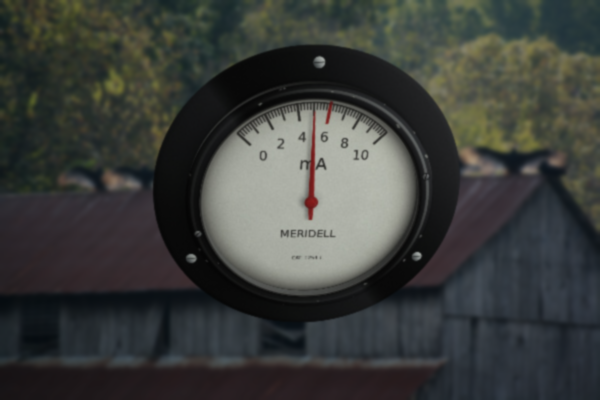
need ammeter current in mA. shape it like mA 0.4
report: mA 5
